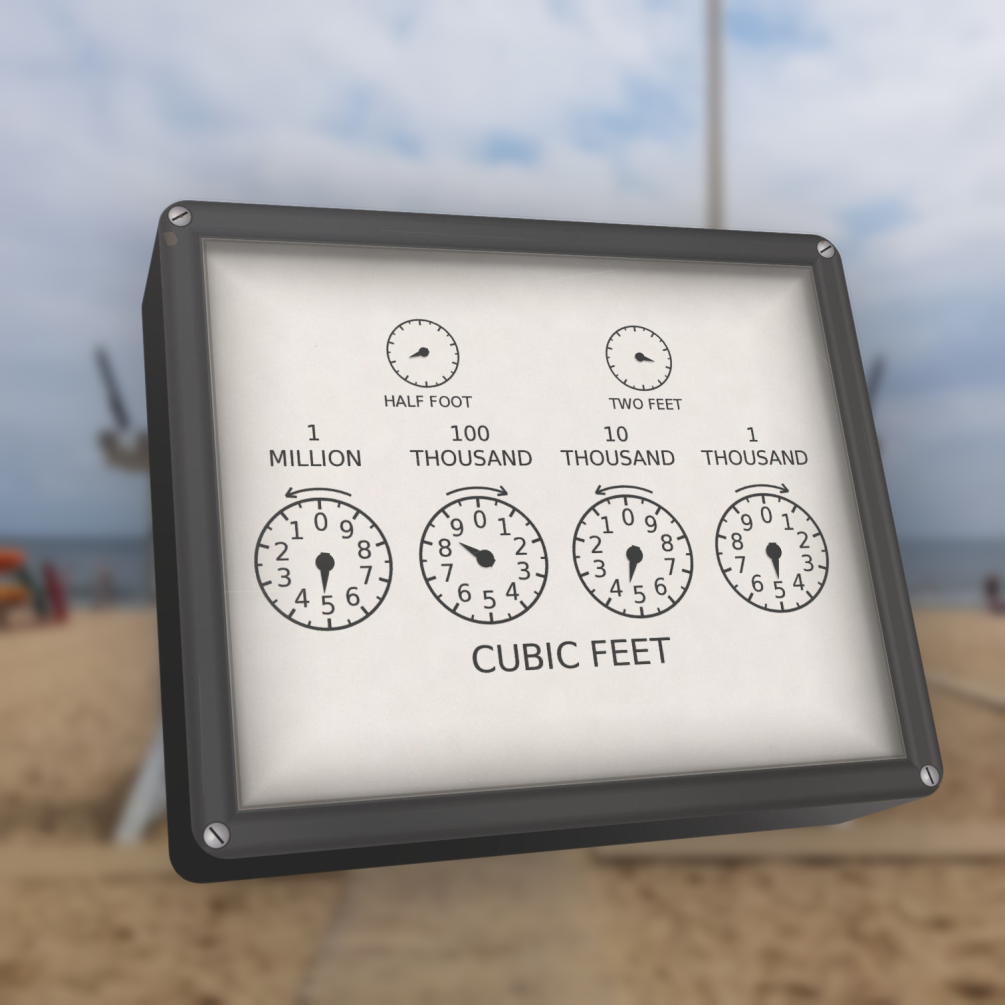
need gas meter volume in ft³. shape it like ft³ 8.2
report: ft³ 484500
